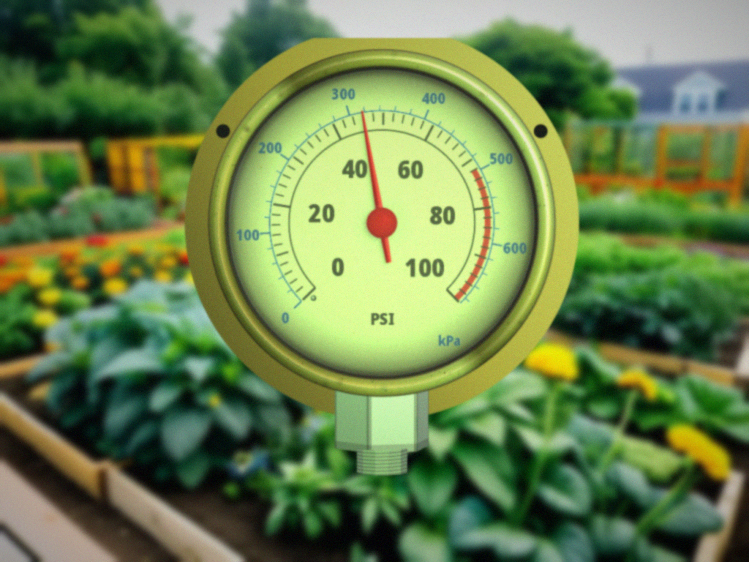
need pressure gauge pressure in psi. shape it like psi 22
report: psi 46
